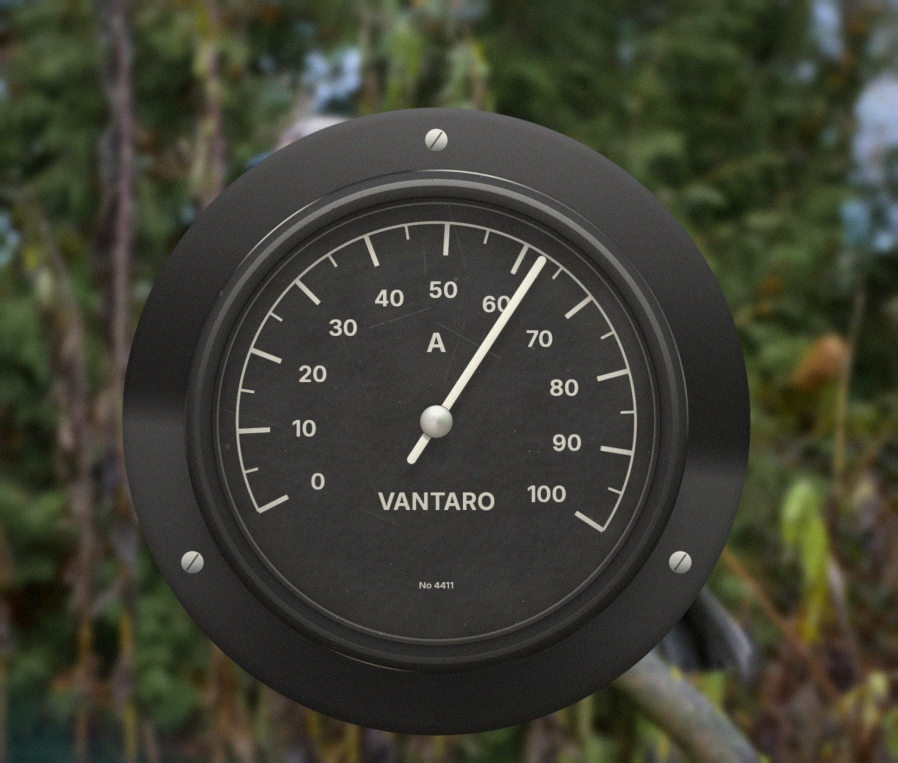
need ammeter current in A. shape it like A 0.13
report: A 62.5
